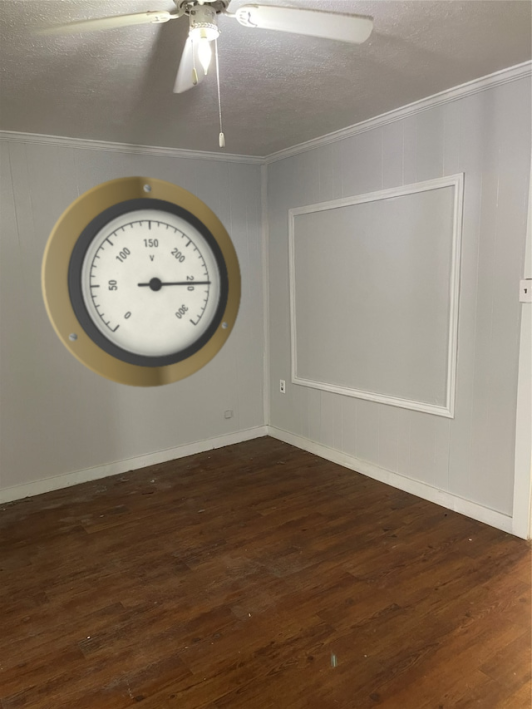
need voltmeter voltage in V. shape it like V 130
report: V 250
